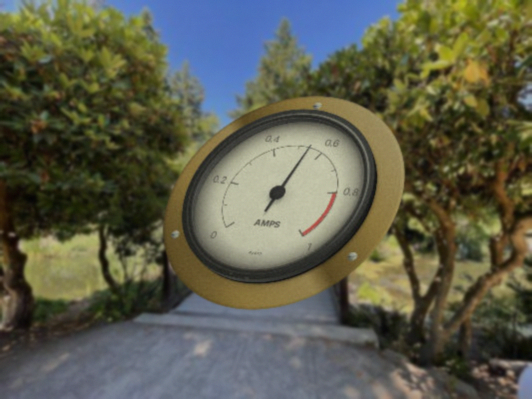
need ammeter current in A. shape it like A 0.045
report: A 0.55
